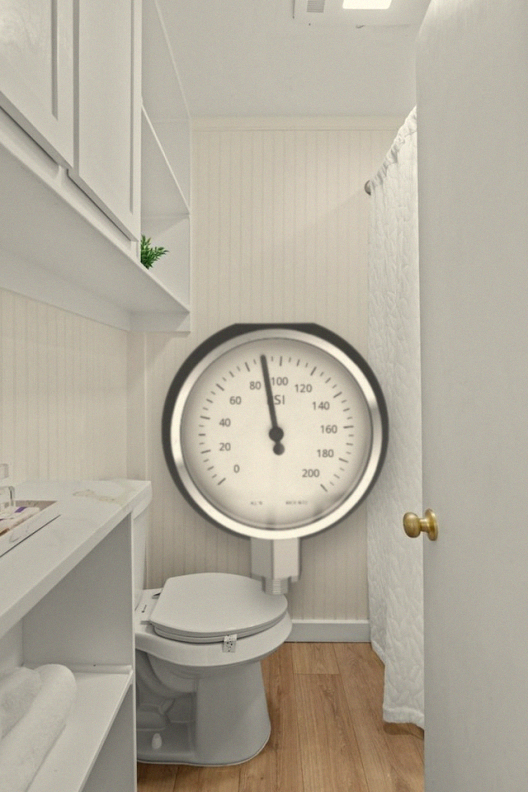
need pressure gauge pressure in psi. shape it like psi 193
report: psi 90
